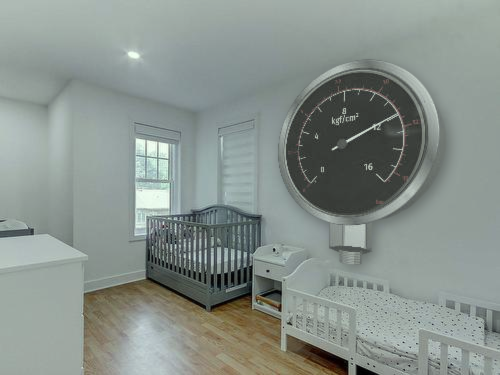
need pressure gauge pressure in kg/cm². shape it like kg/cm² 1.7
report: kg/cm² 12
